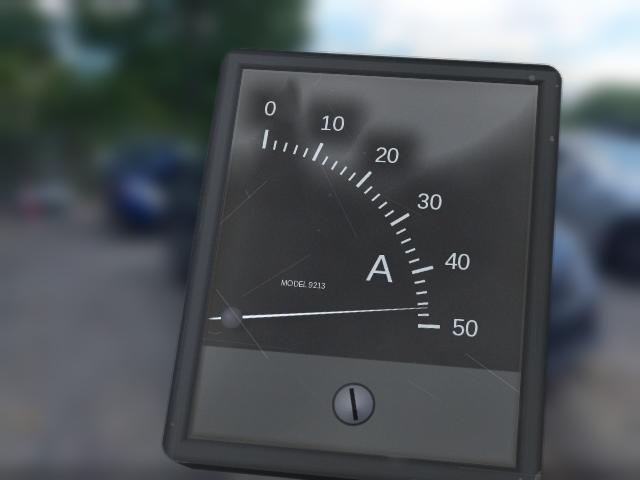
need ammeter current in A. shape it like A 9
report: A 47
